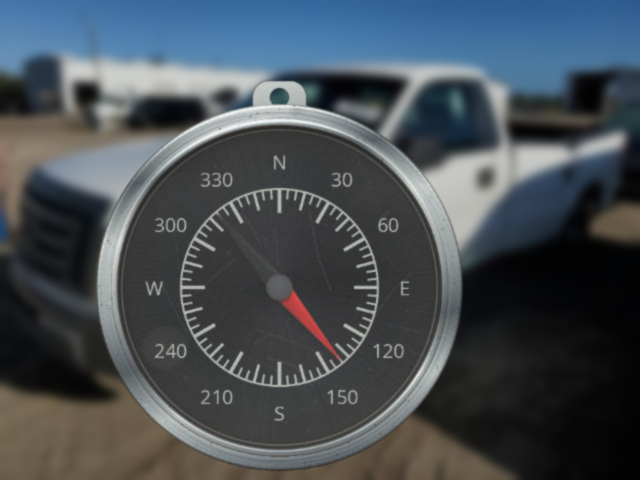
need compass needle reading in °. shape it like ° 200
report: ° 140
